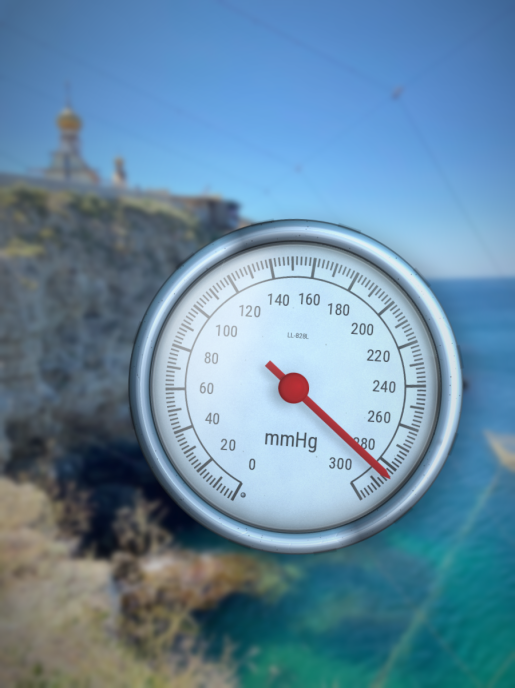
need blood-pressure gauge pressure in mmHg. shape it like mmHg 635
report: mmHg 284
